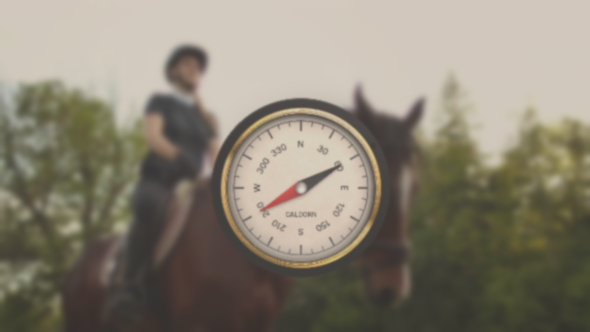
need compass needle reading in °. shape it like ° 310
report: ° 240
